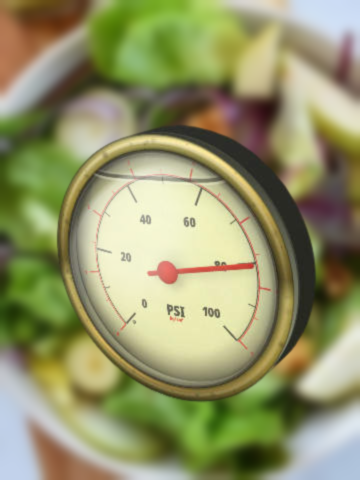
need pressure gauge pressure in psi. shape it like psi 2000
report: psi 80
